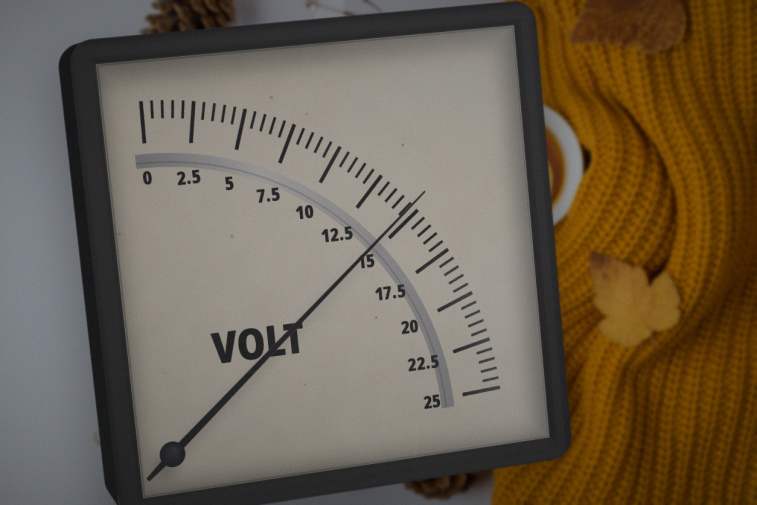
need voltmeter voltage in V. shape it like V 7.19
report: V 14.5
